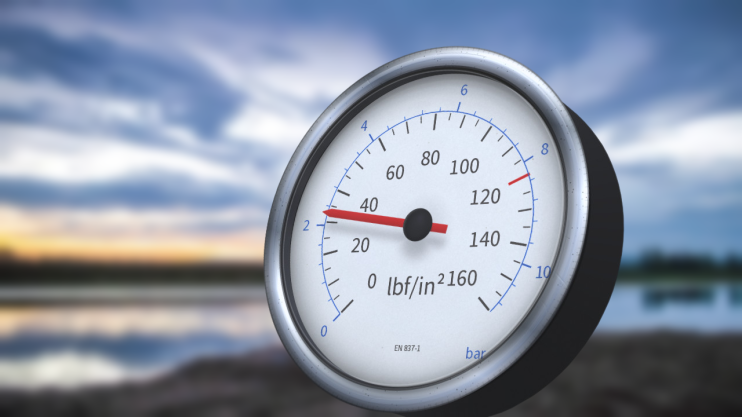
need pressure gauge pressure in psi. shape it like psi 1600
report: psi 32.5
